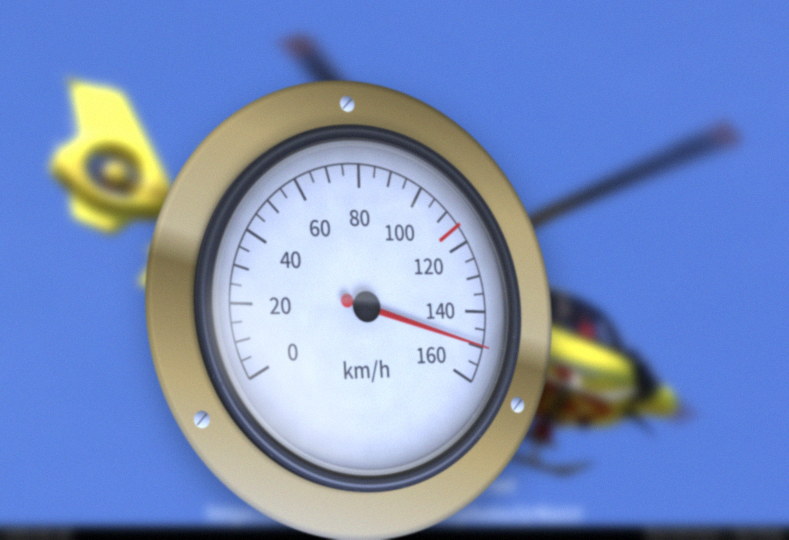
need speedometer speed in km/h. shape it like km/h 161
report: km/h 150
